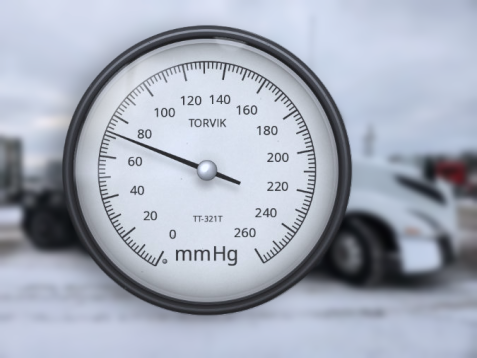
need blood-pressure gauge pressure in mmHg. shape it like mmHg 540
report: mmHg 72
